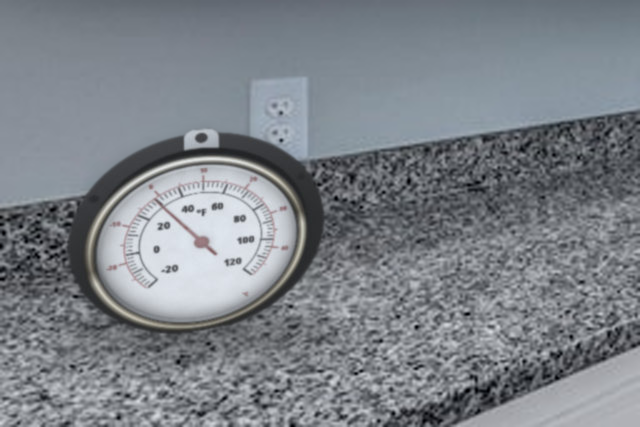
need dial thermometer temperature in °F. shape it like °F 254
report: °F 30
